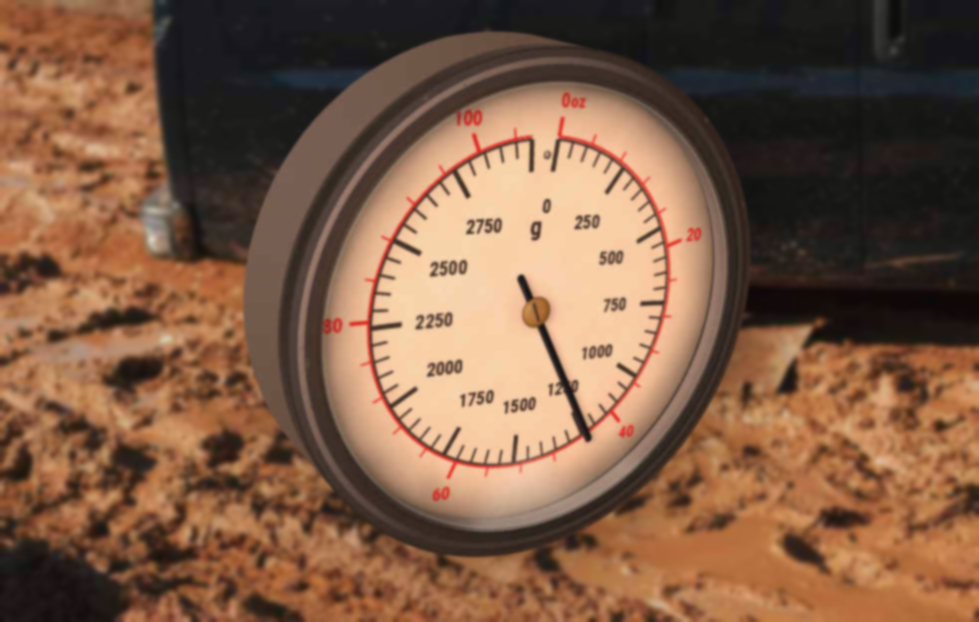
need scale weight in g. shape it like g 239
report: g 1250
